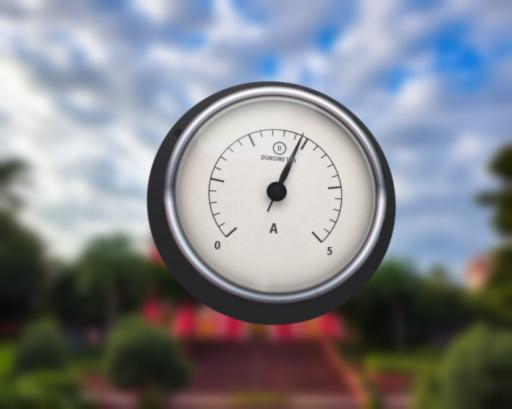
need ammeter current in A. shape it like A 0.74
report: A 2.9
